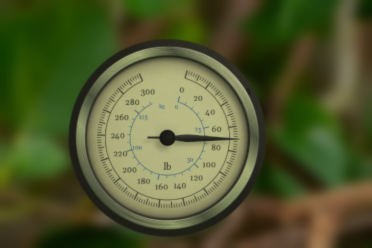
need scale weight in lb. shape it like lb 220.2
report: lb 70
